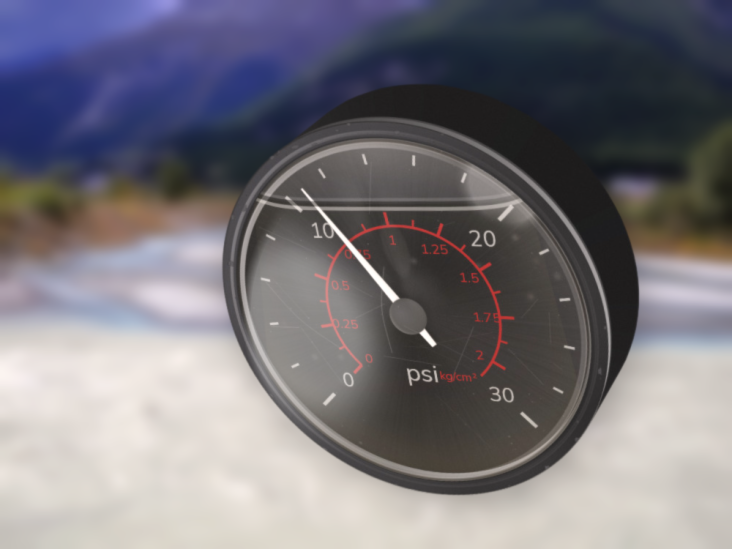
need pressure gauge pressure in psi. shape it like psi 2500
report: psi 11
